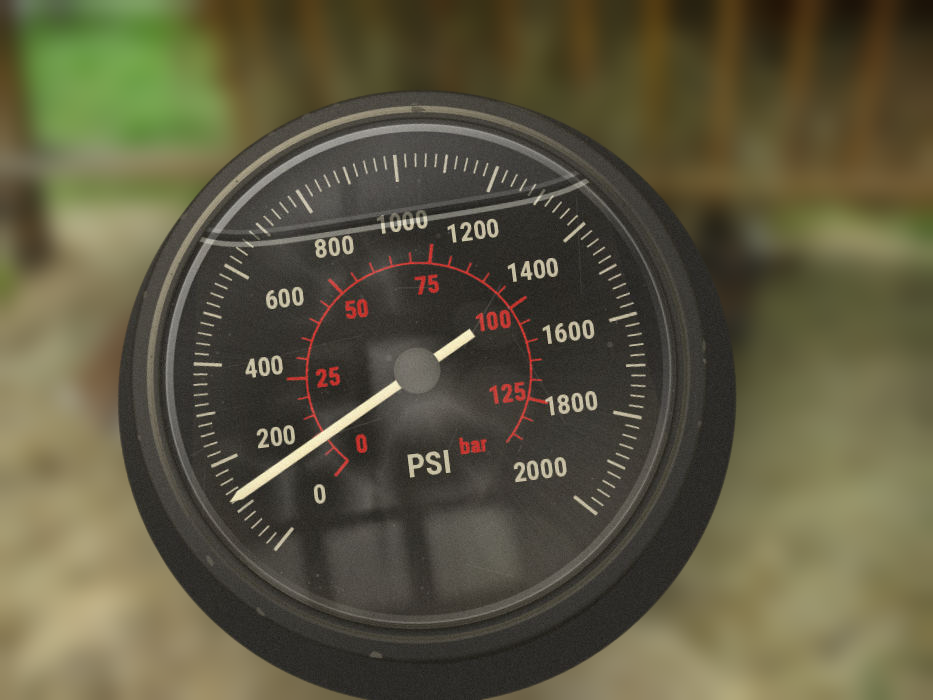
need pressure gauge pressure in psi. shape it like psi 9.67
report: psi 120
